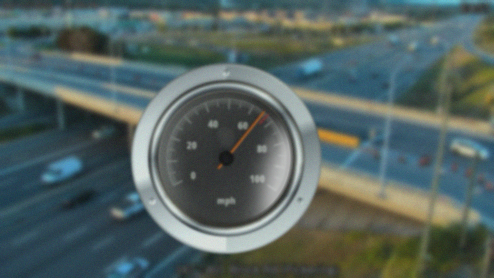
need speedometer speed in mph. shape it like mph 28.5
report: mph 65
